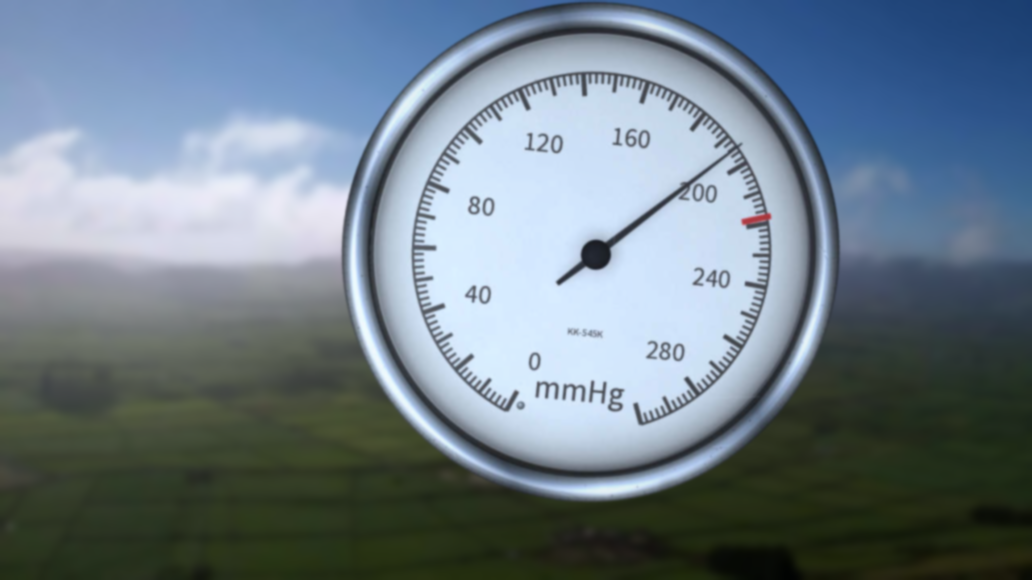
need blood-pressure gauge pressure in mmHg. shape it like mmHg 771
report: mmHg 194
